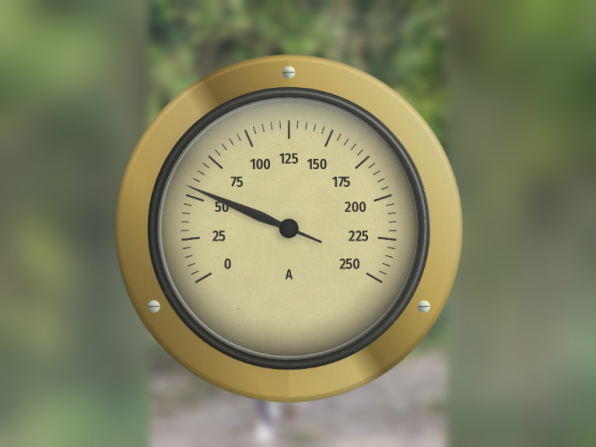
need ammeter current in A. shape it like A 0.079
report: A 55
